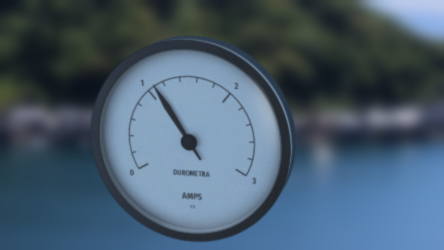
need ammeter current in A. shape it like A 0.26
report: A 1.1
